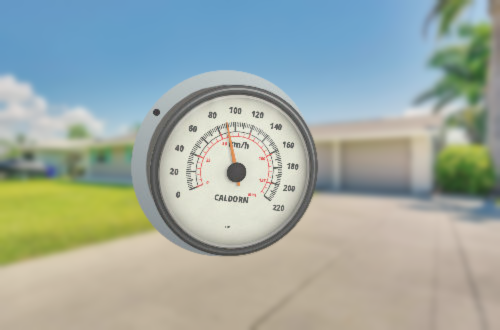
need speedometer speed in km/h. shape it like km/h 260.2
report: km/h 90
